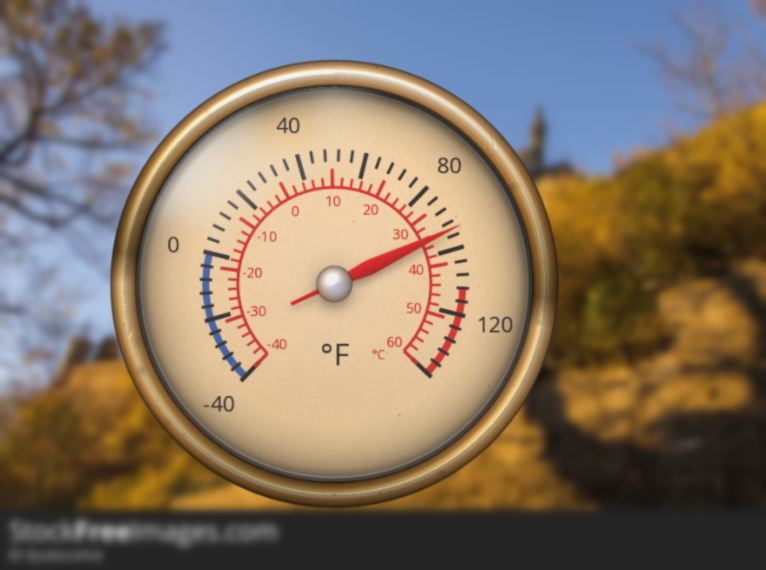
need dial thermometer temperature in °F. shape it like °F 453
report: °F 94
